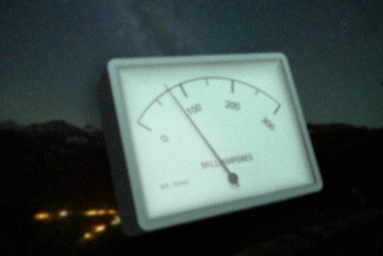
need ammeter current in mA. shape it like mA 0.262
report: mA 75
